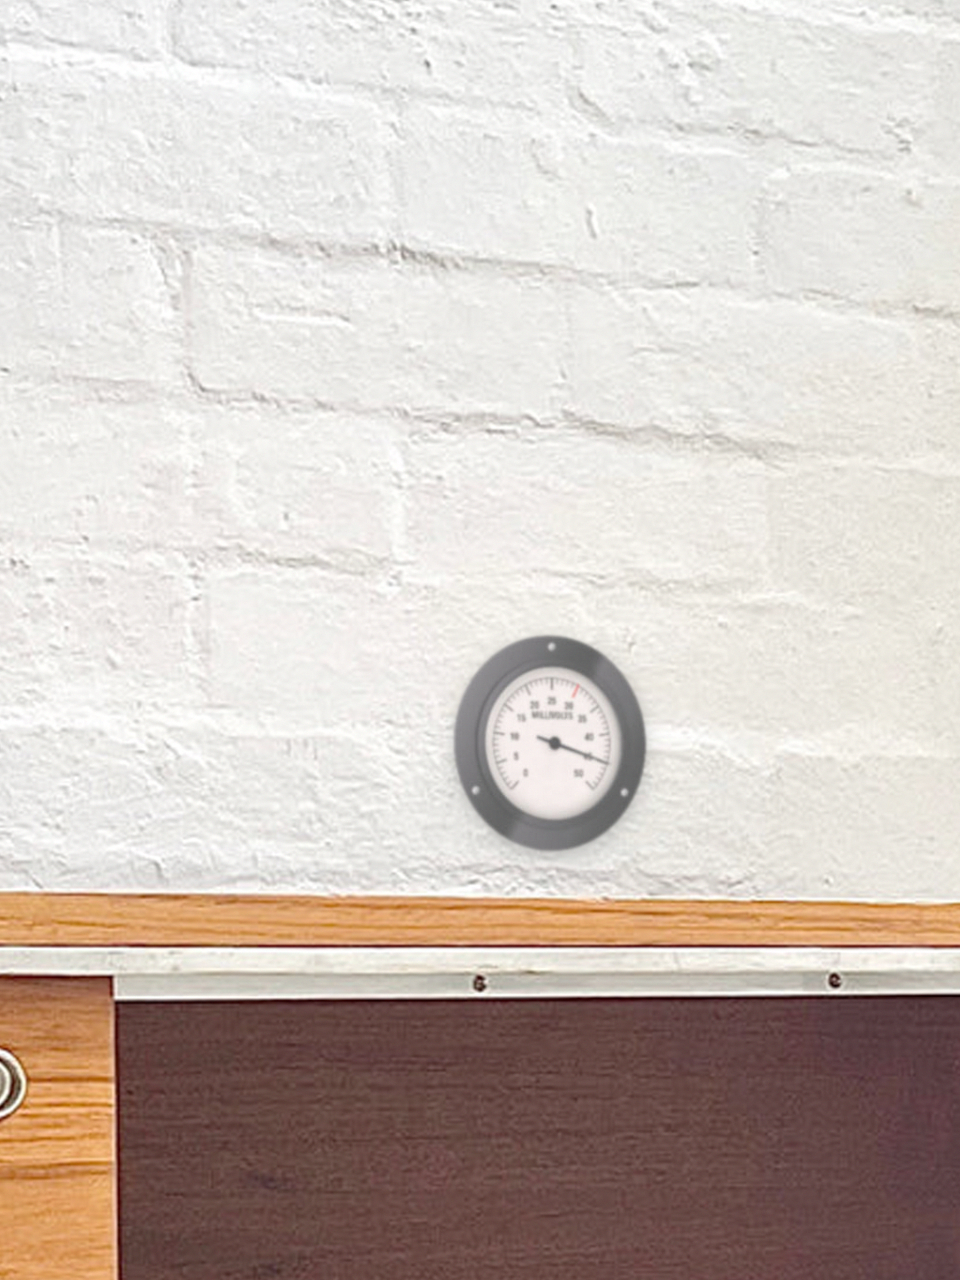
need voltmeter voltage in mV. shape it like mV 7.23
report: mV 45
